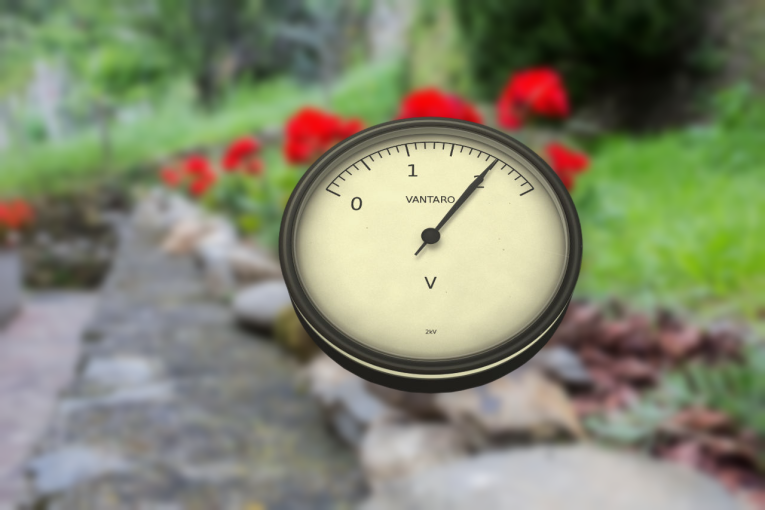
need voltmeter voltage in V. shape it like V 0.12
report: V 2
